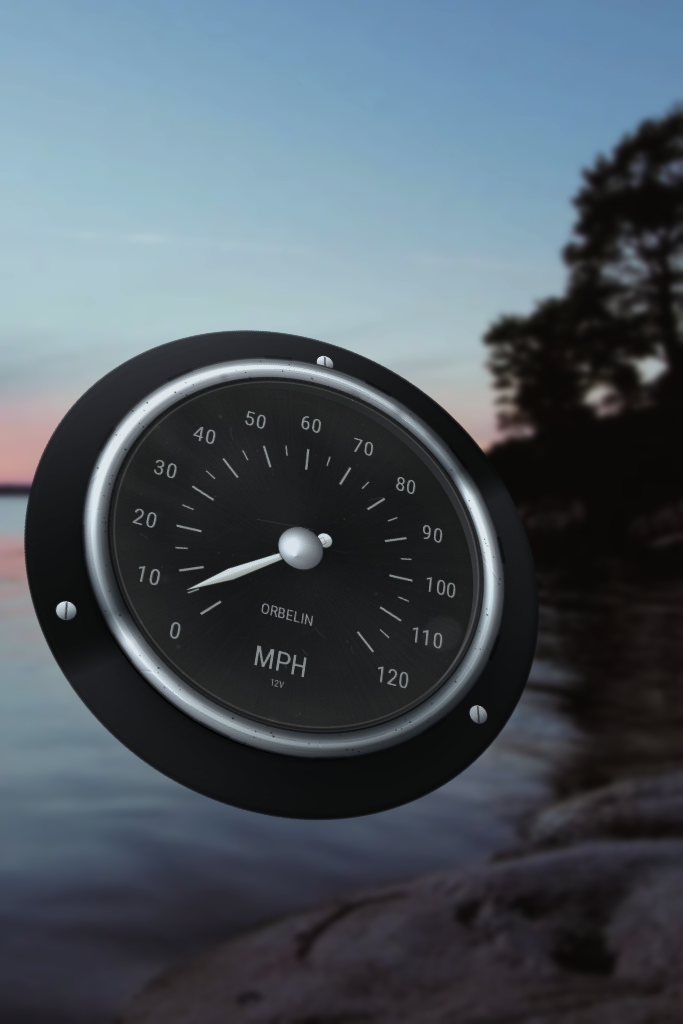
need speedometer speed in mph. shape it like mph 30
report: mph 5
